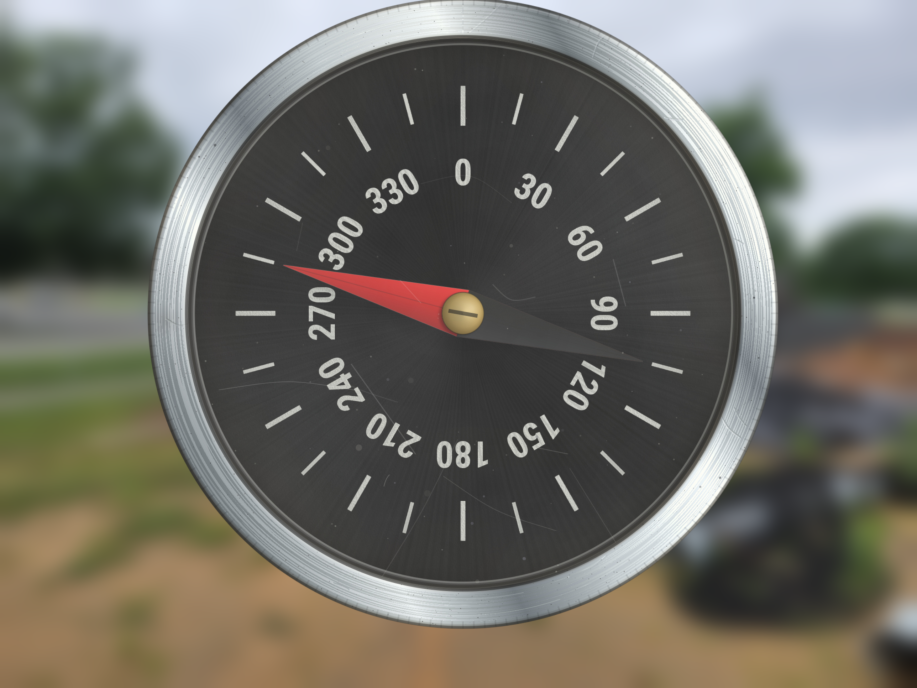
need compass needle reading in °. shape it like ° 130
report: ° 285
